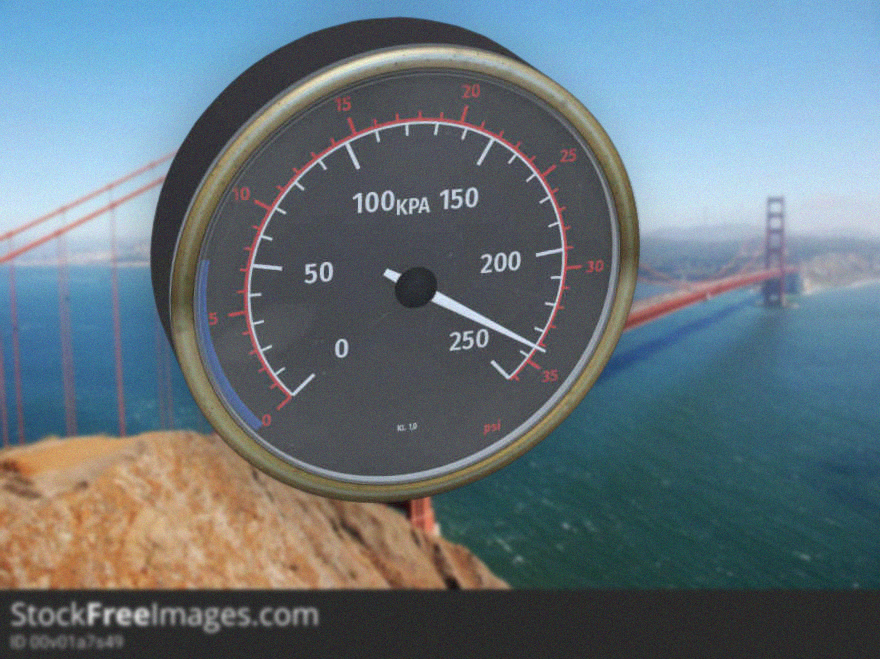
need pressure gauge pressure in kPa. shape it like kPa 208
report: kPa 235
